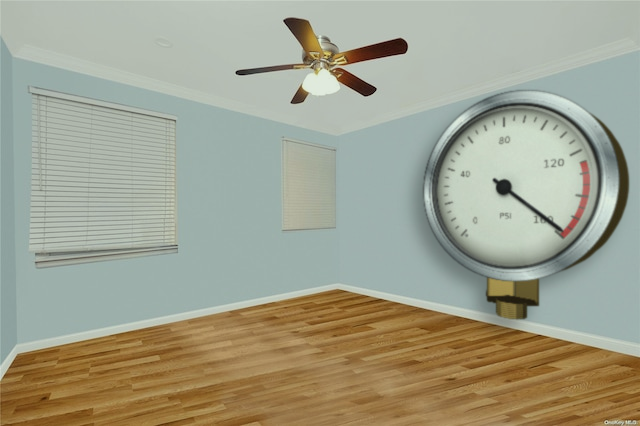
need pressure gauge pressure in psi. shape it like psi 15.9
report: psi 157.5
